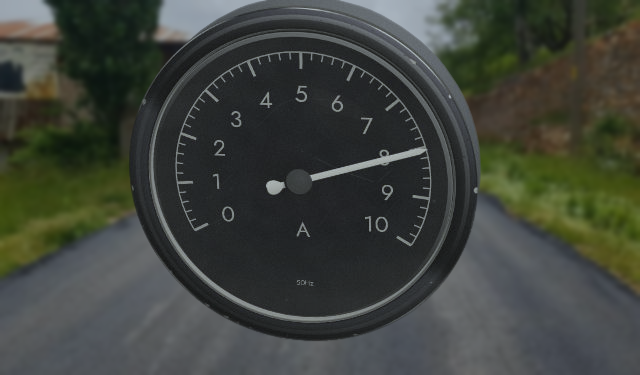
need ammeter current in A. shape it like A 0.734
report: A 8
